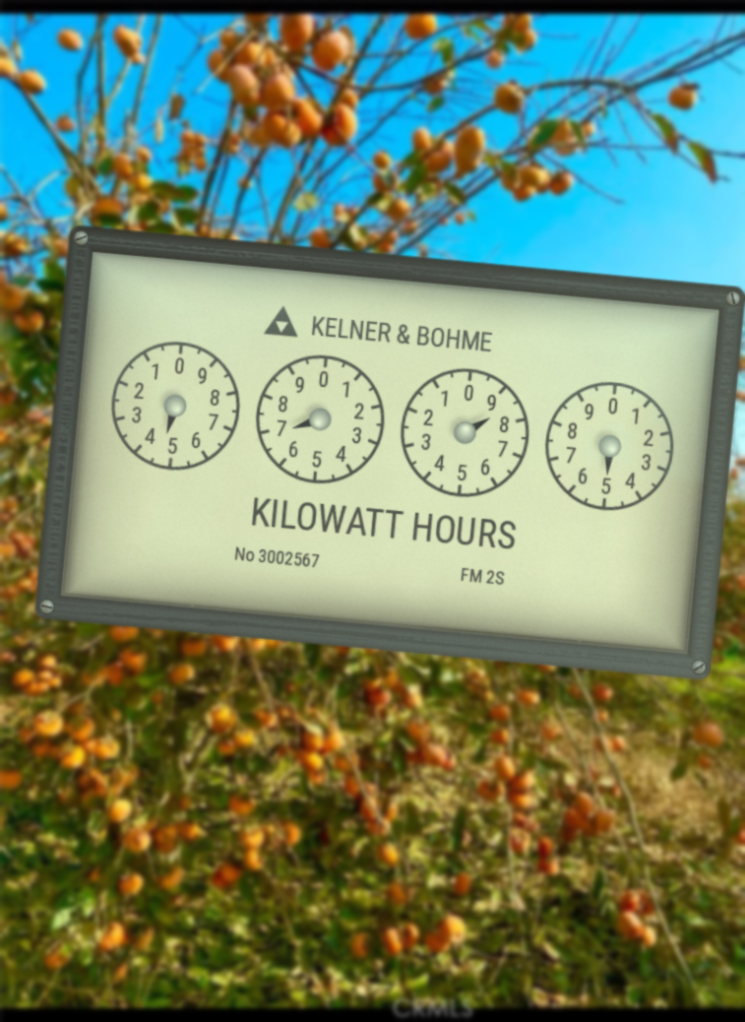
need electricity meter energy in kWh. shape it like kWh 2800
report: kWh 4685
